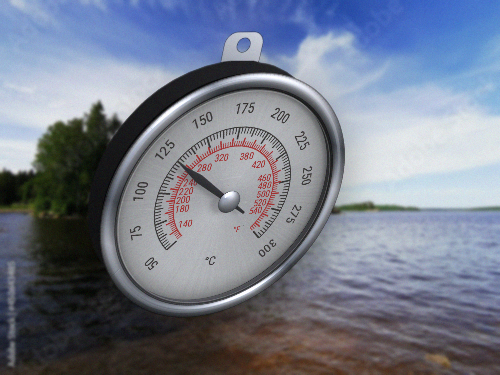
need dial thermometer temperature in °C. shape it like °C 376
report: °C 125
